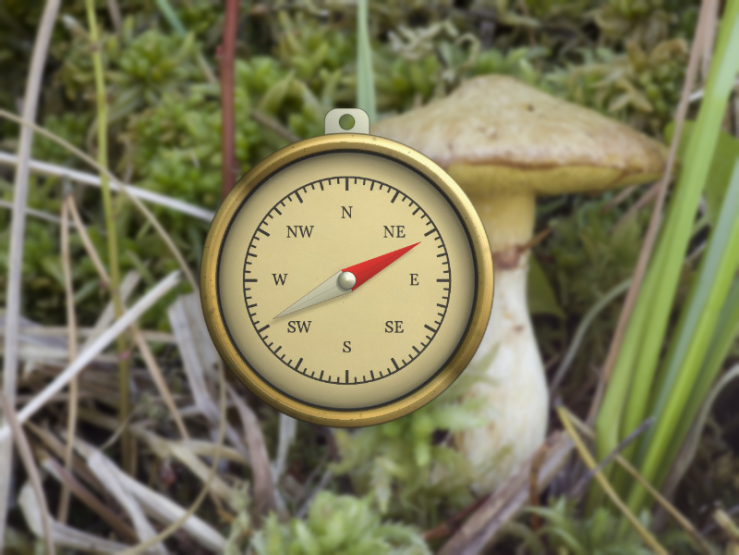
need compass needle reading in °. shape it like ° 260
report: ° 62.5
